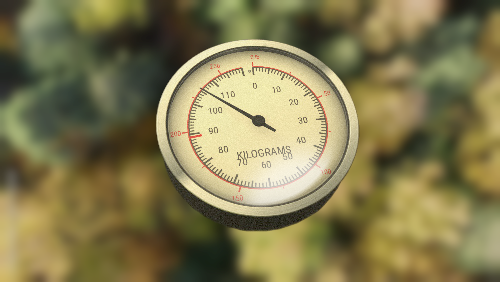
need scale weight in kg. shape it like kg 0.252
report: kg 105
